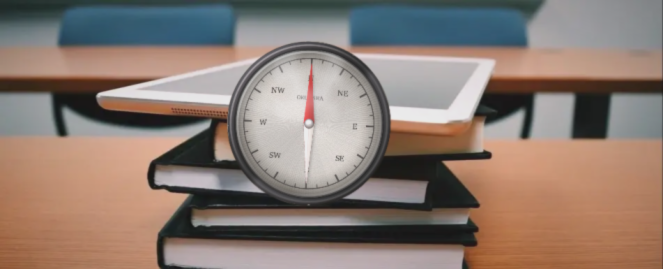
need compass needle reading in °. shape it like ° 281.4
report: ° 0
